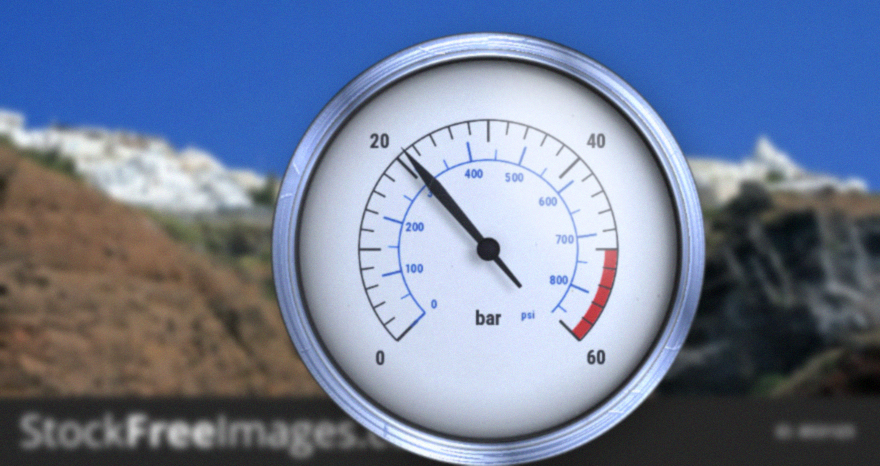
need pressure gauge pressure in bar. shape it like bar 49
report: bar 21
